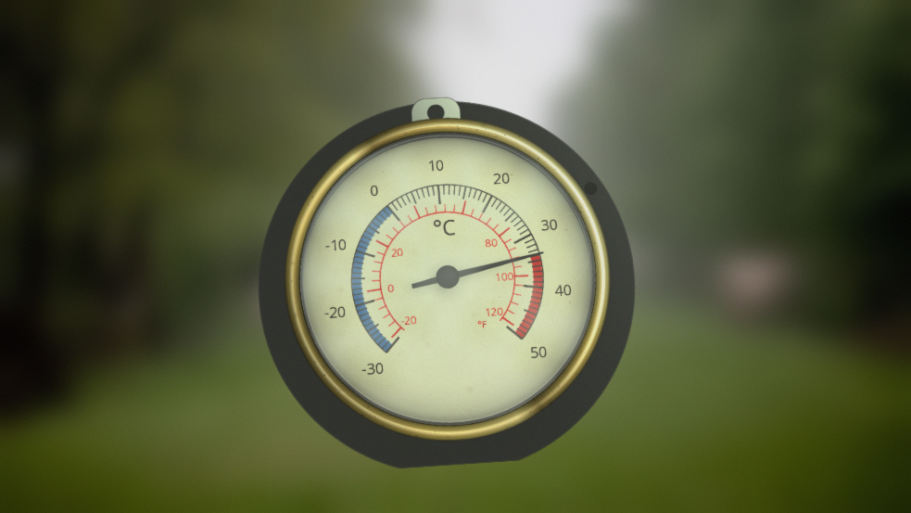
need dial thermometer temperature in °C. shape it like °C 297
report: °C 34
